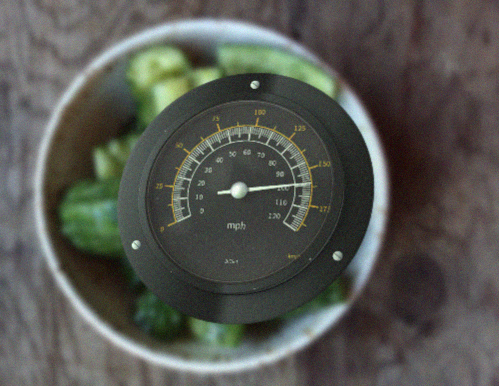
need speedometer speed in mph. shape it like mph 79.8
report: mph 100
